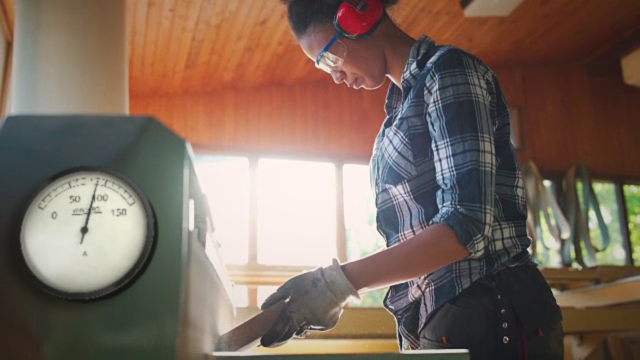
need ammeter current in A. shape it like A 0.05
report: A 90
